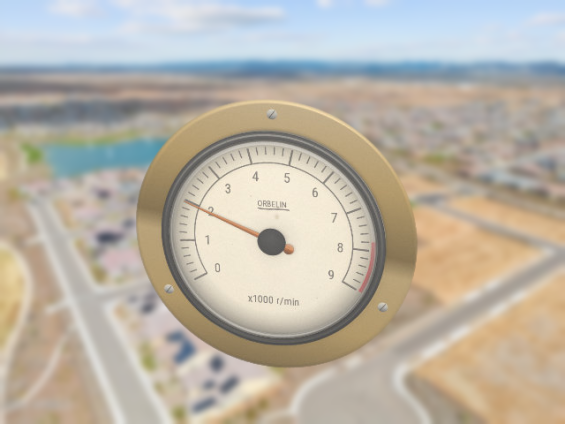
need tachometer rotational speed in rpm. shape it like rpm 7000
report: rpm 2000
